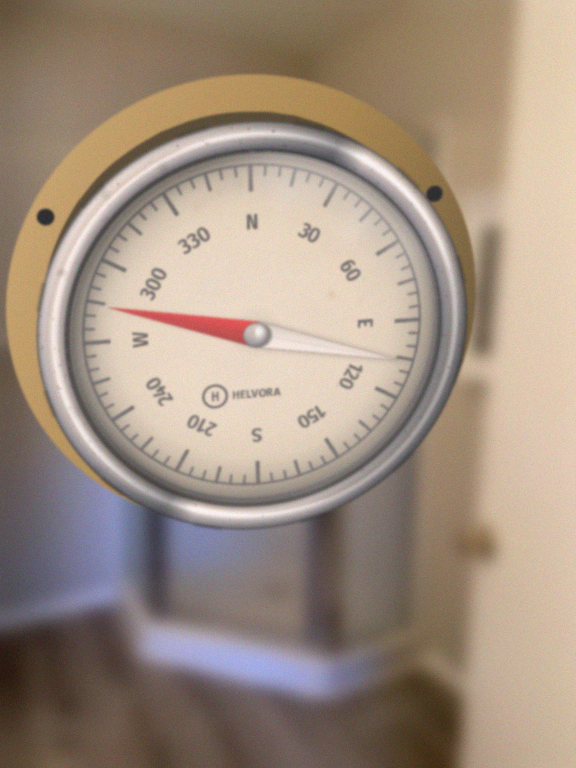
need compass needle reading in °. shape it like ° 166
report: ° 285
